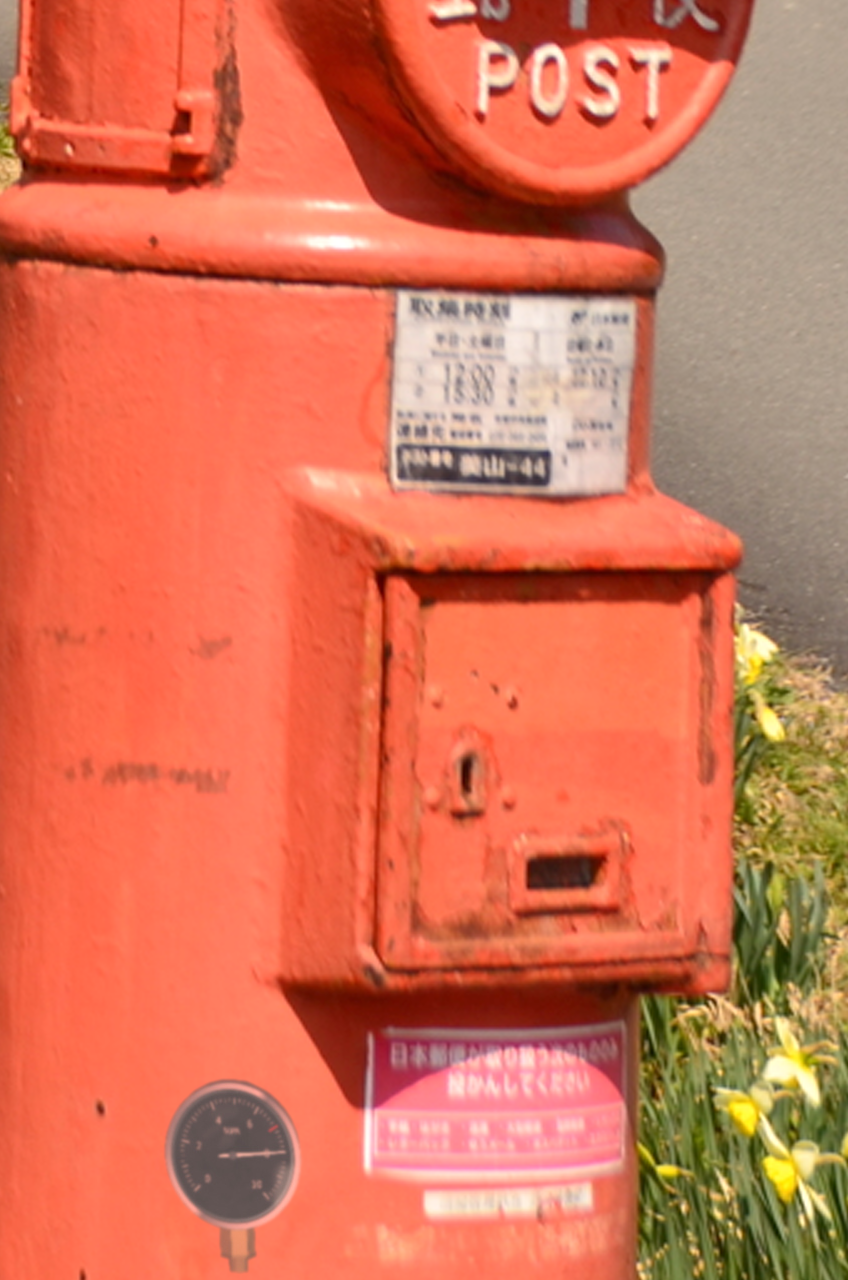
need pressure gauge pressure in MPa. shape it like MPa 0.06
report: MPa 8
